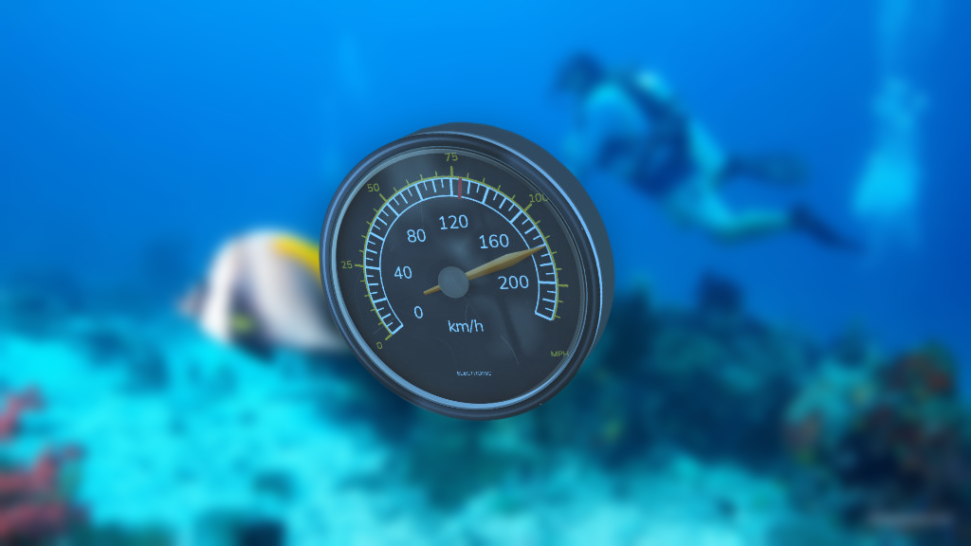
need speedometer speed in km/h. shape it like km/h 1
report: km/h 180
